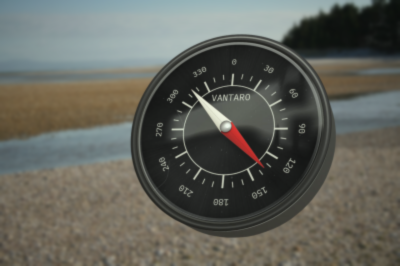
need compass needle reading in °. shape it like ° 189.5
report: ° 135
